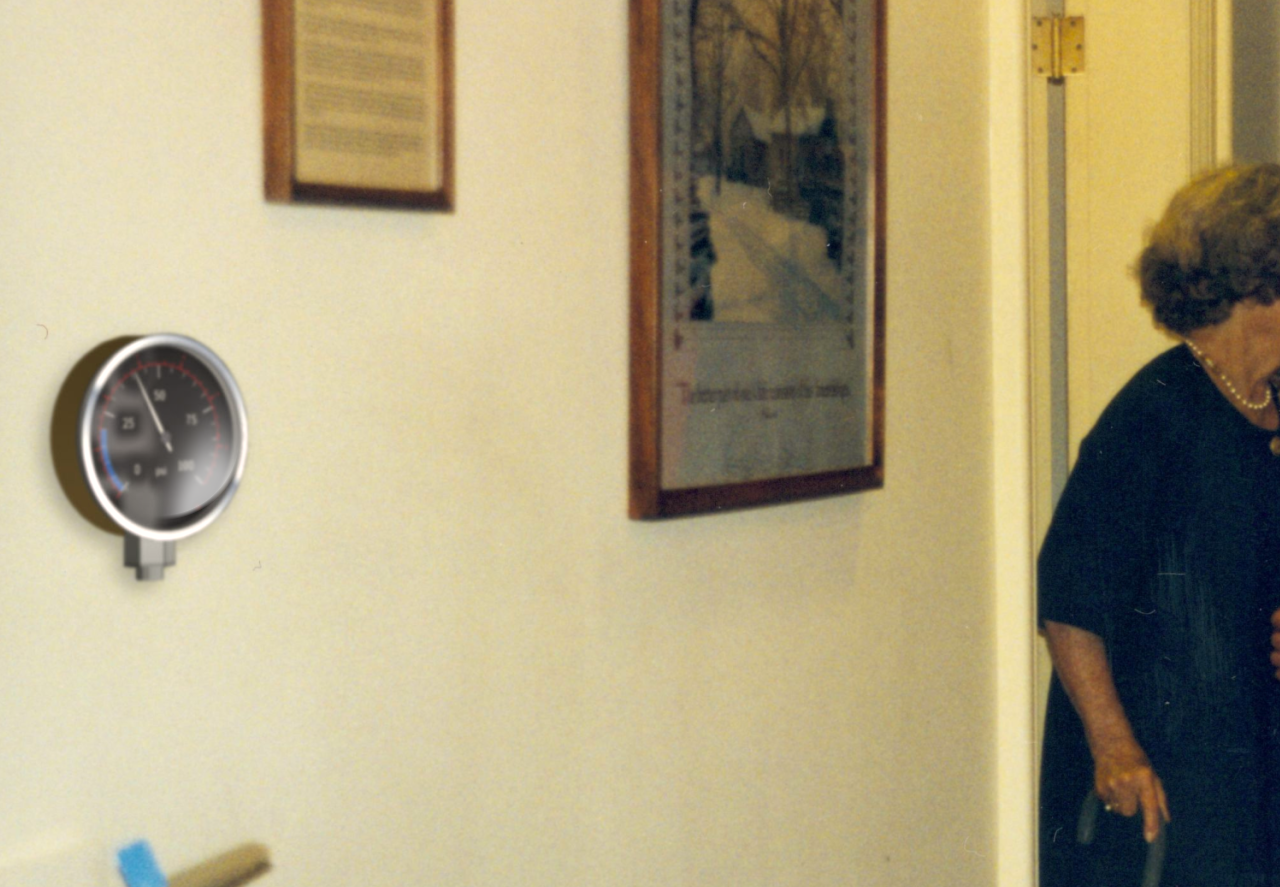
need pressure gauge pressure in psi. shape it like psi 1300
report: psi 40
